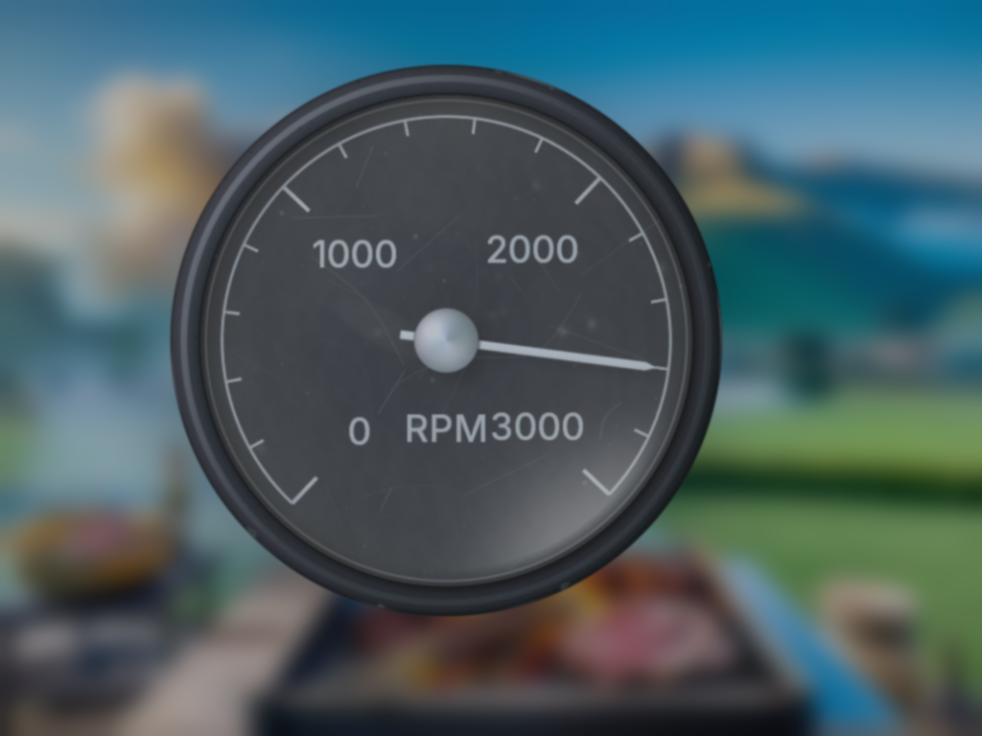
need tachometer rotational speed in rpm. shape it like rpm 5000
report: rpm 2600
